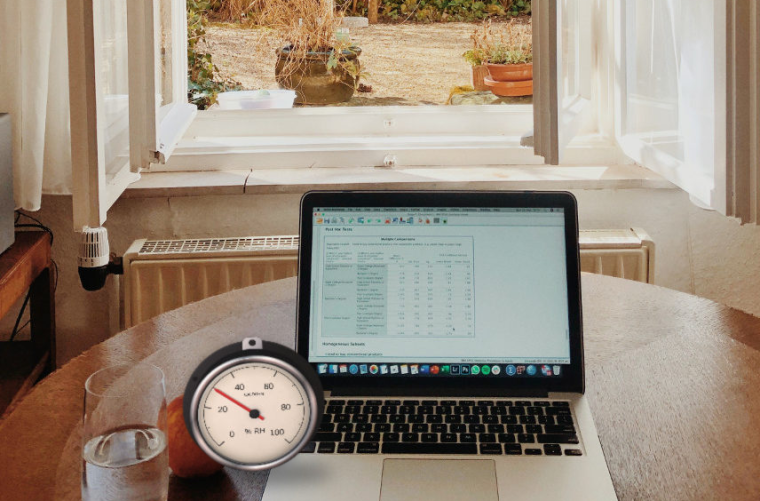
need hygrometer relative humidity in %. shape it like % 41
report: % 30
